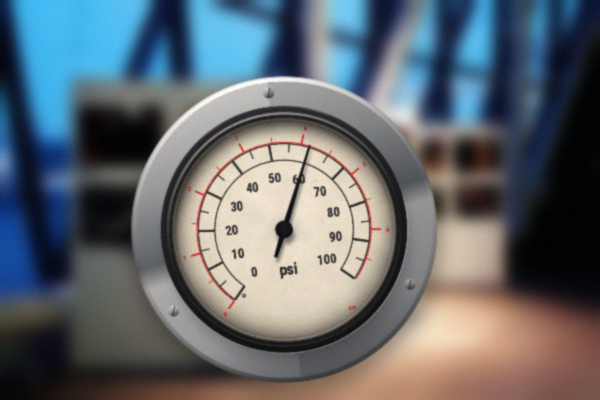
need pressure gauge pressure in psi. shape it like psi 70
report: psi 60
